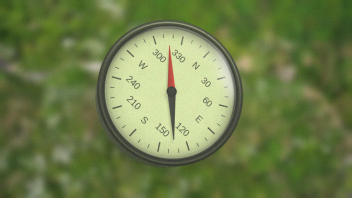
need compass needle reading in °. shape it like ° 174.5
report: ° 315
